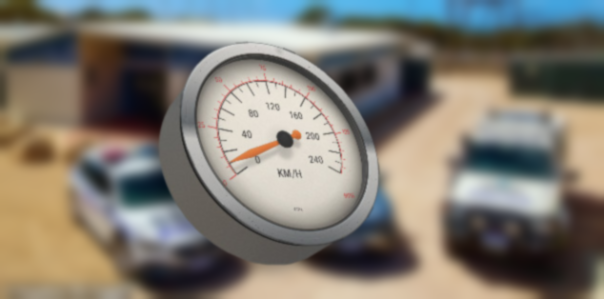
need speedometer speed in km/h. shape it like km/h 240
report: km/h 10
